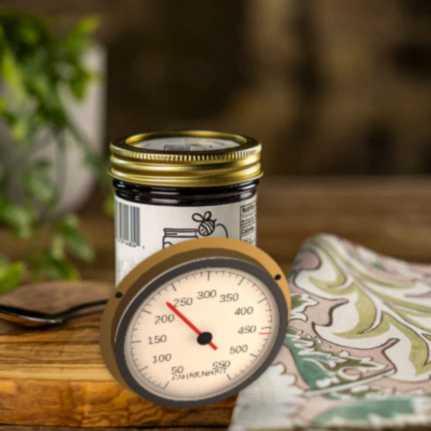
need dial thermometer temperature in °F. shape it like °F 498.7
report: °F 230
